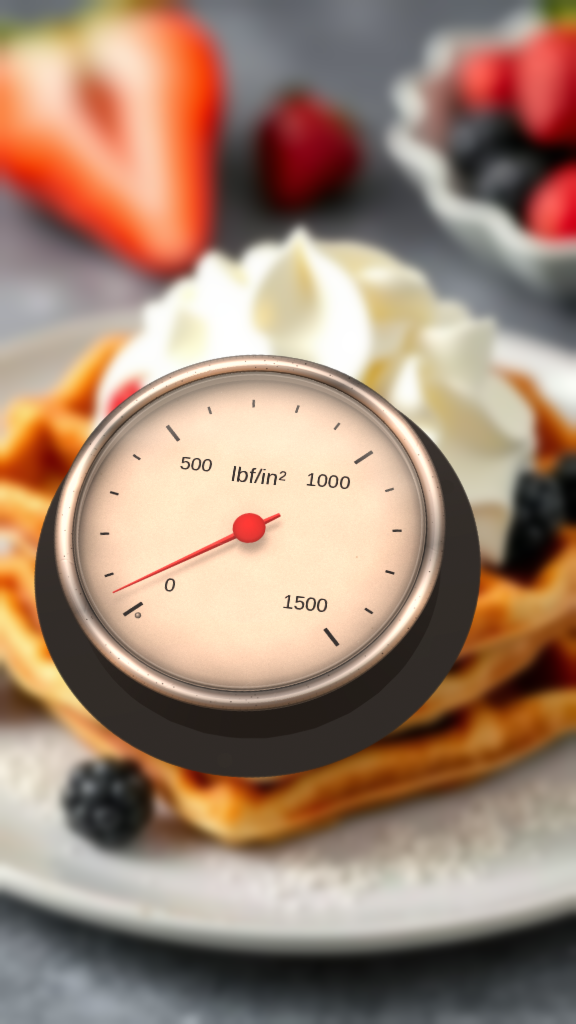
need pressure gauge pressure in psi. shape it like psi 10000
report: psi 50
